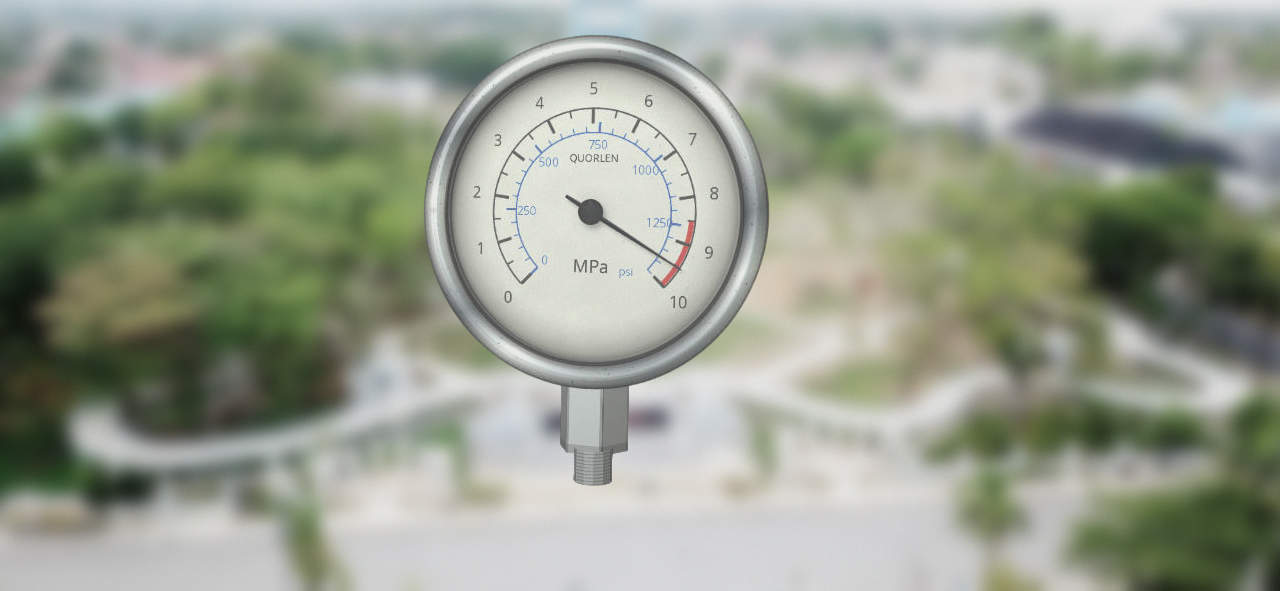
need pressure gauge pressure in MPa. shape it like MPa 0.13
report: MPa 9.5
